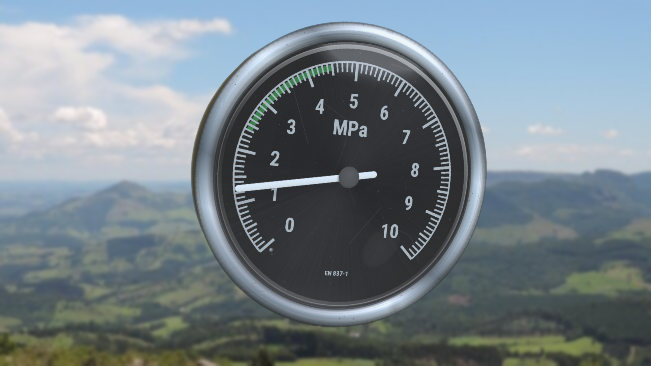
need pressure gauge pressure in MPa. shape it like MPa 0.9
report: MPa 1.3
